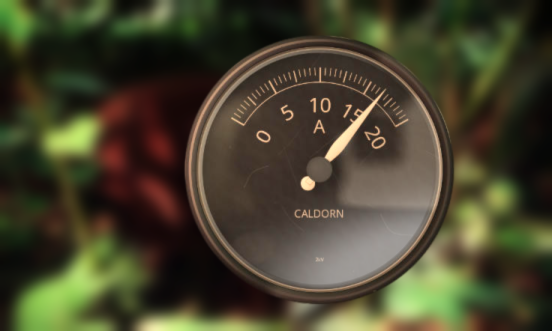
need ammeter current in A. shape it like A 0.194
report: A 16.5
